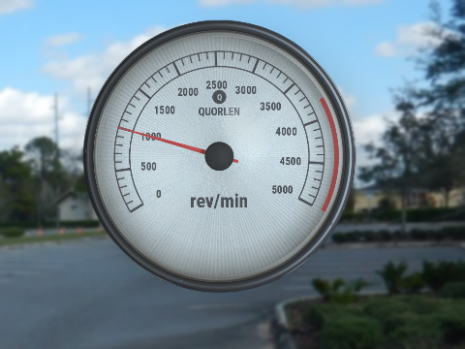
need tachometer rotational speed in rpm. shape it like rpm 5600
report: rpm 1000
